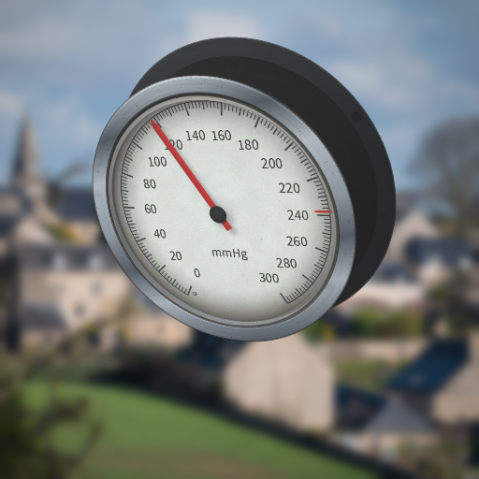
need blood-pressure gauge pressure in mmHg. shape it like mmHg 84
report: mmHg 120
